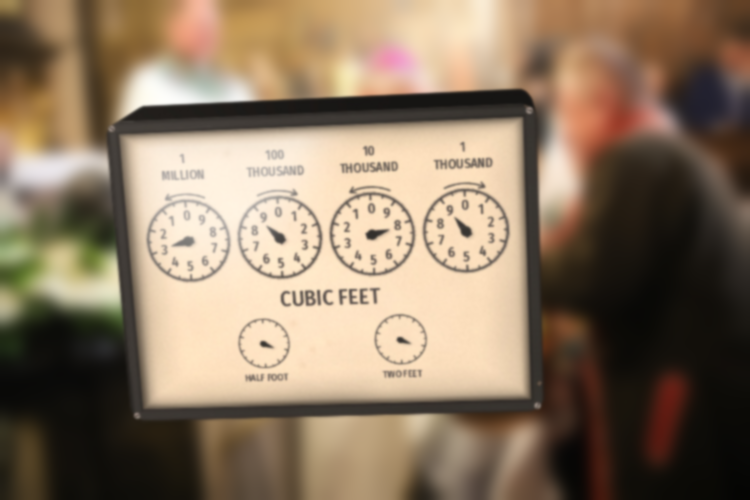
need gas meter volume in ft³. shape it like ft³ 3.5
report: ft³ 287900
